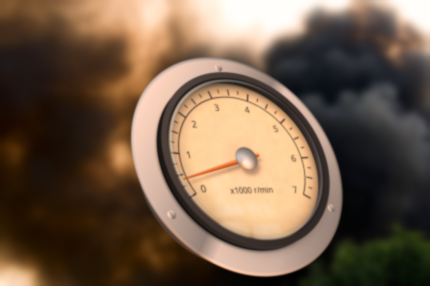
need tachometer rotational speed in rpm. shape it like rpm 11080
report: rpm 375
